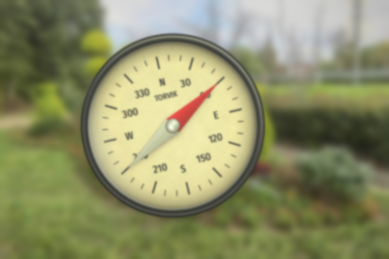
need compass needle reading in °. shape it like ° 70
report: ° 60
